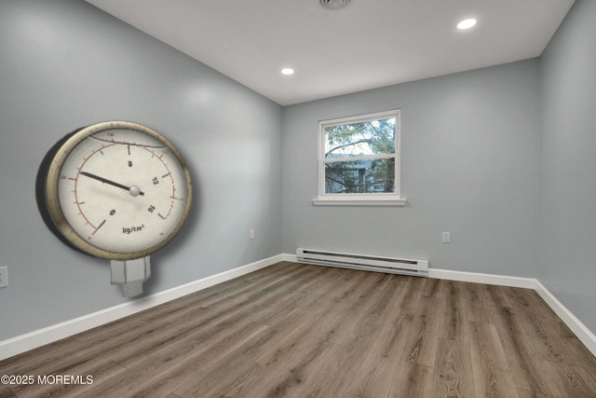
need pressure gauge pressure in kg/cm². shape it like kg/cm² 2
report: kg/cm² 4
